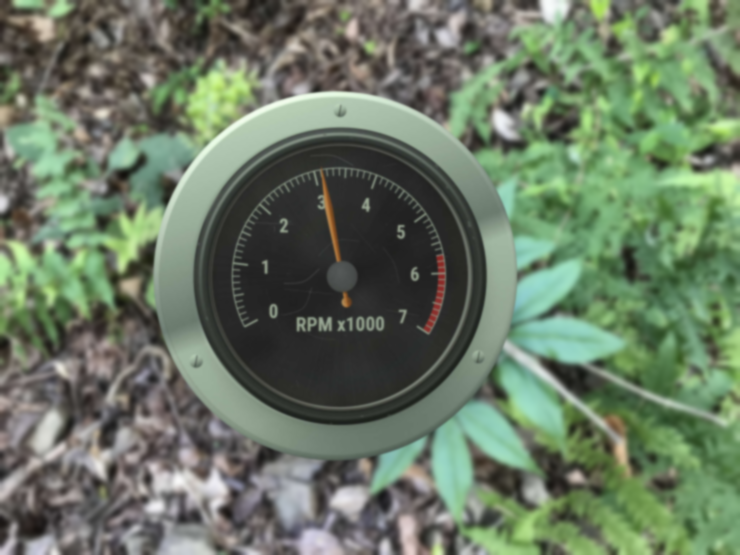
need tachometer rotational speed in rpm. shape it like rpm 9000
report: rpm 3100
